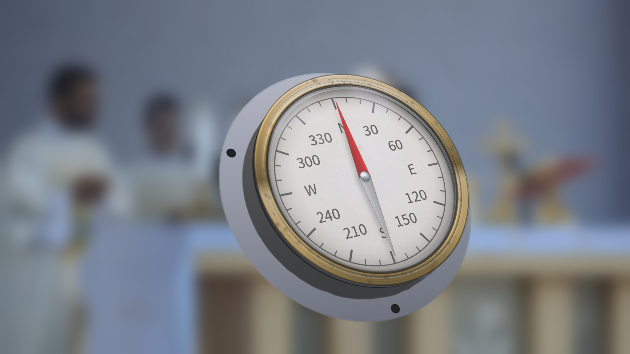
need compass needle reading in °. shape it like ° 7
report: ° 0
